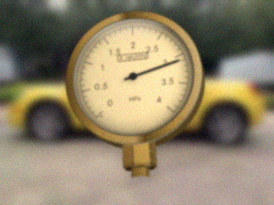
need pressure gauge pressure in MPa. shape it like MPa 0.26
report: MPa 3.1
